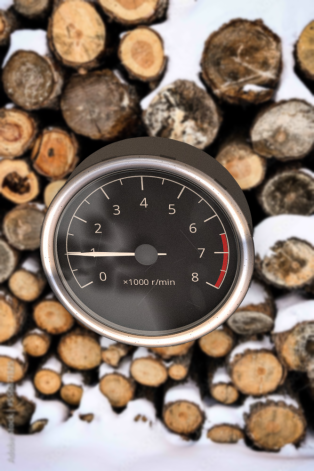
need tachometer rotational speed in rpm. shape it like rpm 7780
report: rpm 1000
